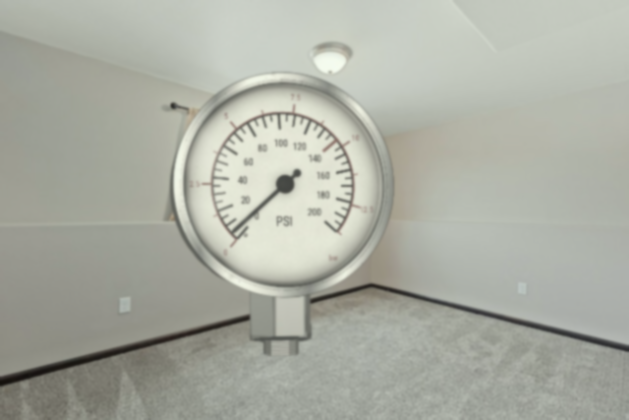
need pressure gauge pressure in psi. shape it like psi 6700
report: psi 5
